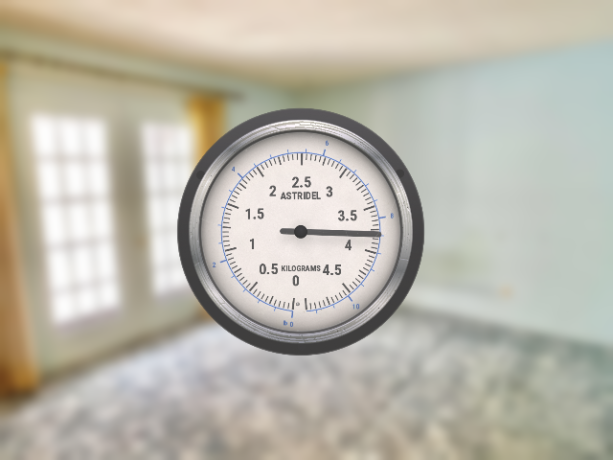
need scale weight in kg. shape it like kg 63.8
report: kg 3.8
